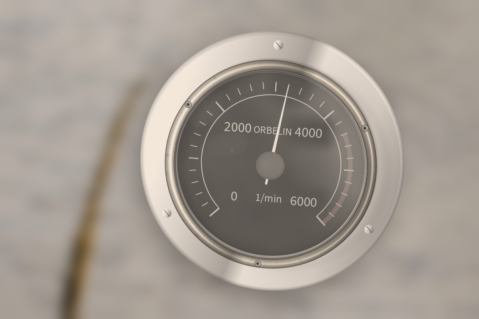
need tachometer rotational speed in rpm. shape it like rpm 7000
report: rpm 3200
